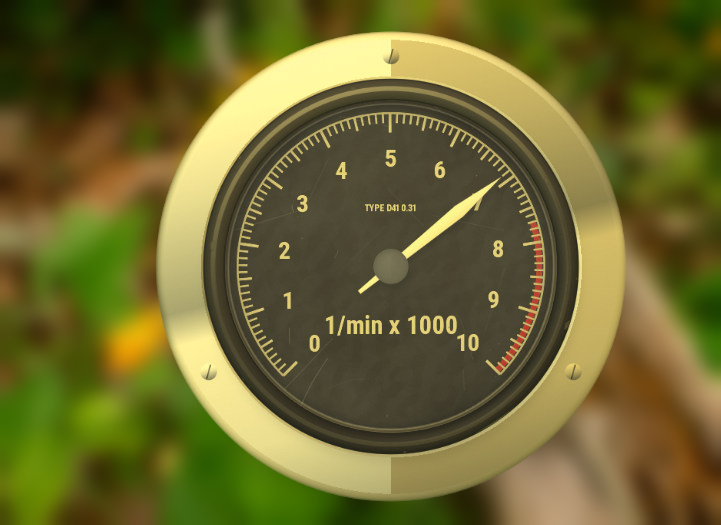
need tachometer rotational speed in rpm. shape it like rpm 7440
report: rpm 6900
